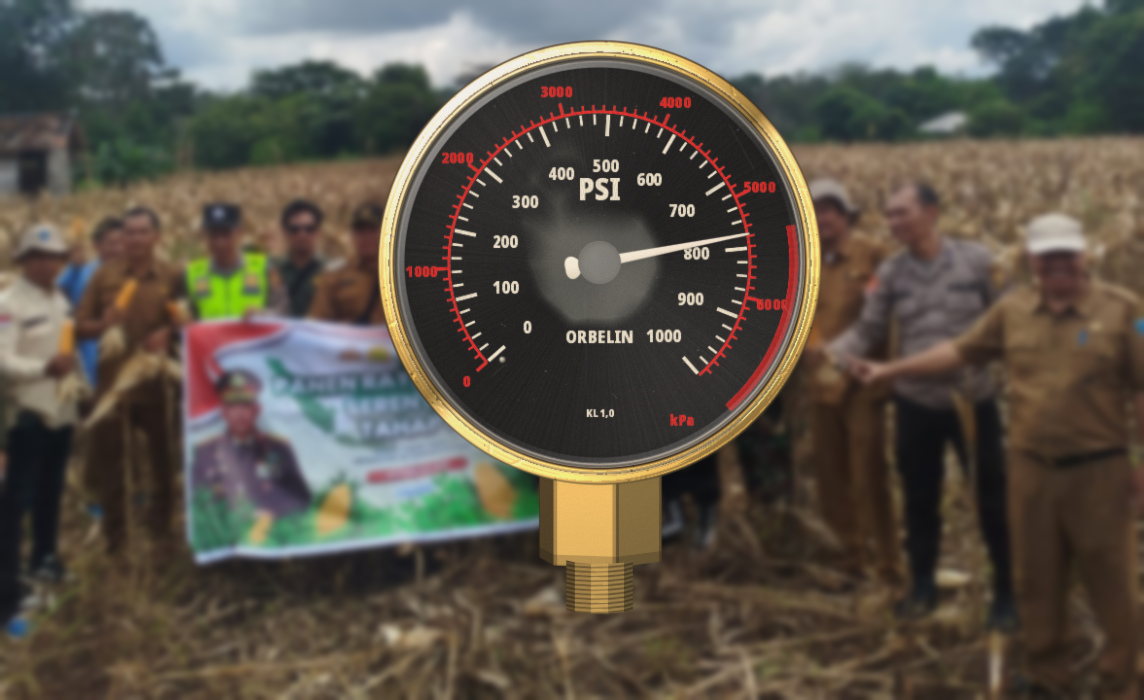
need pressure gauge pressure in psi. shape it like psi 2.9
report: psi 780
